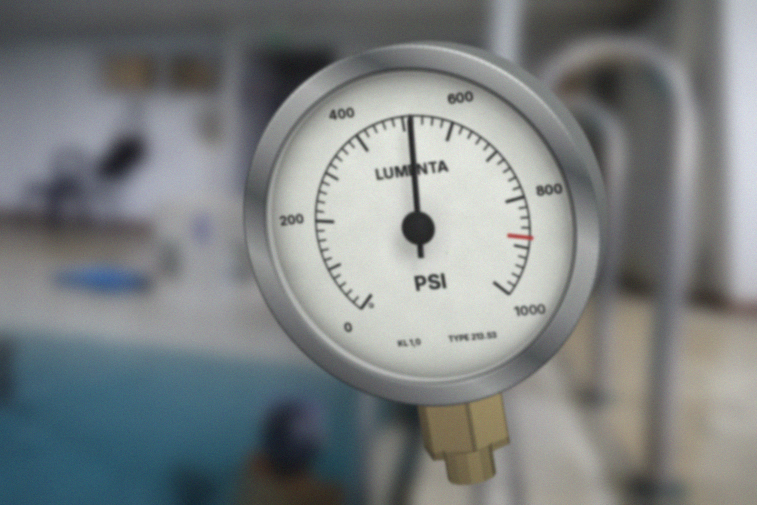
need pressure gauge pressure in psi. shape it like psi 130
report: psi 520
